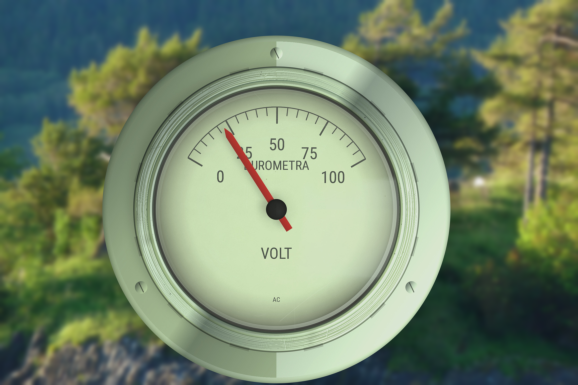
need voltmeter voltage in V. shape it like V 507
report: V 22.5
